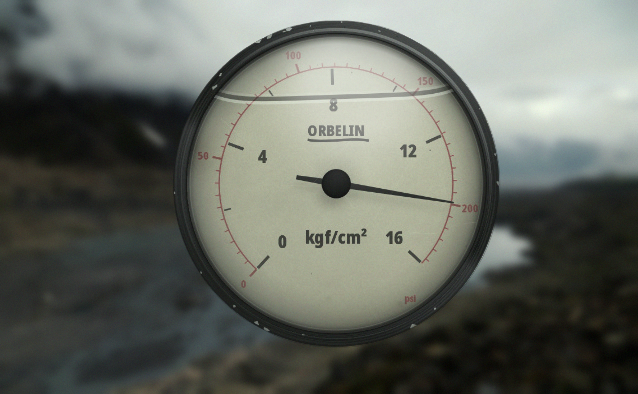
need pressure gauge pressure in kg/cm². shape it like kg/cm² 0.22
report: kg/cm² 14
